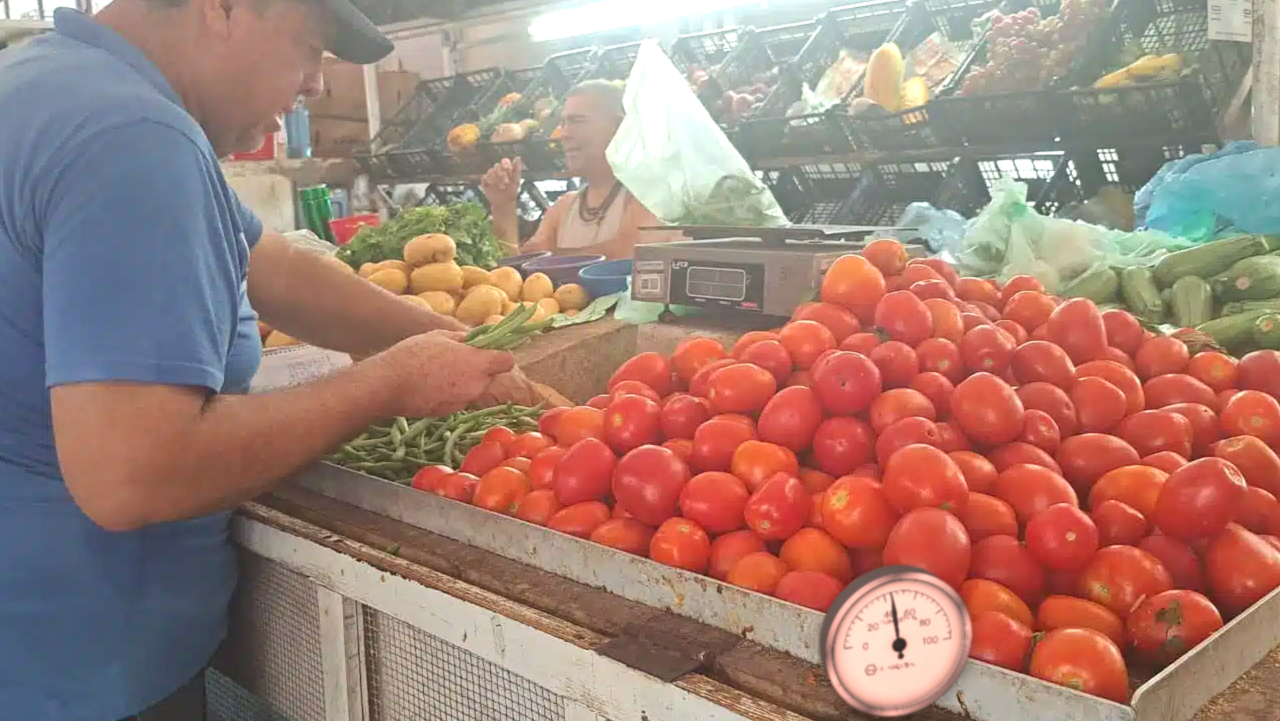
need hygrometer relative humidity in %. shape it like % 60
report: % 44
